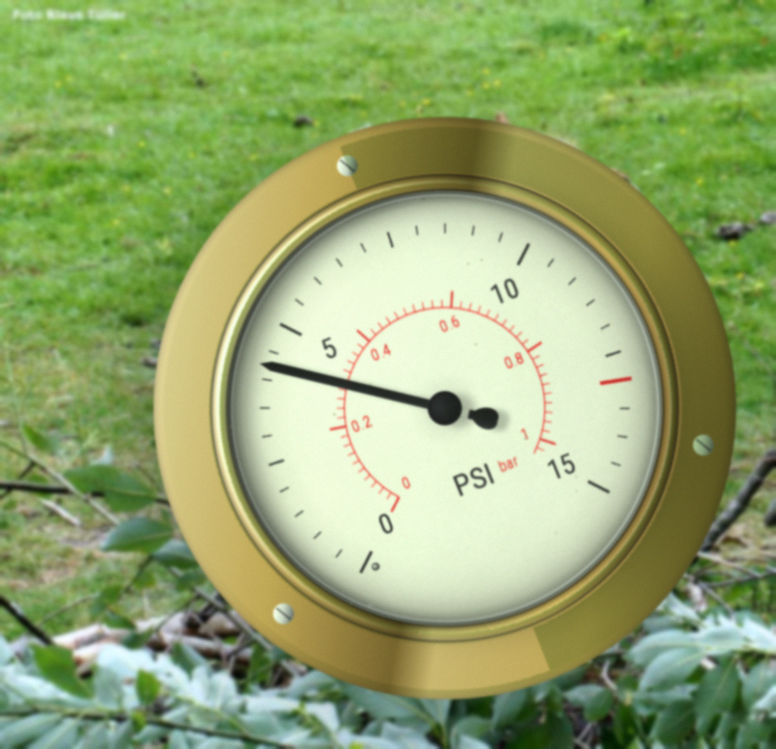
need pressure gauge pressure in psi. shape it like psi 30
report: psi 4.25
